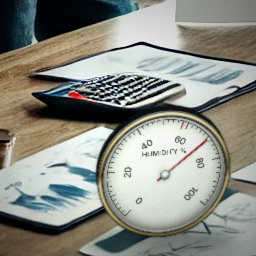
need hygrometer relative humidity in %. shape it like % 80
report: % 70
